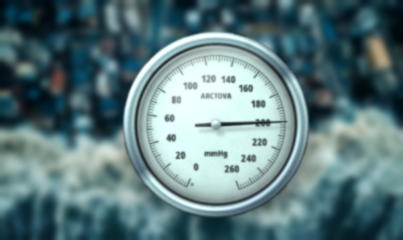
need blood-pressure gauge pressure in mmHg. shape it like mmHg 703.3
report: mmHg 200
